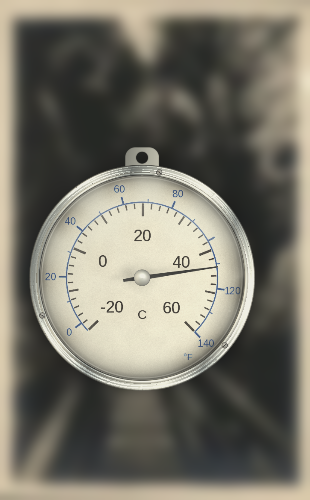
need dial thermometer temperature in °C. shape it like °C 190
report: °C 44
